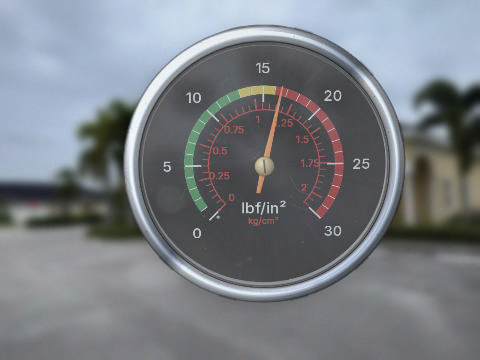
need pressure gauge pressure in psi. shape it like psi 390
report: psi 16.5
